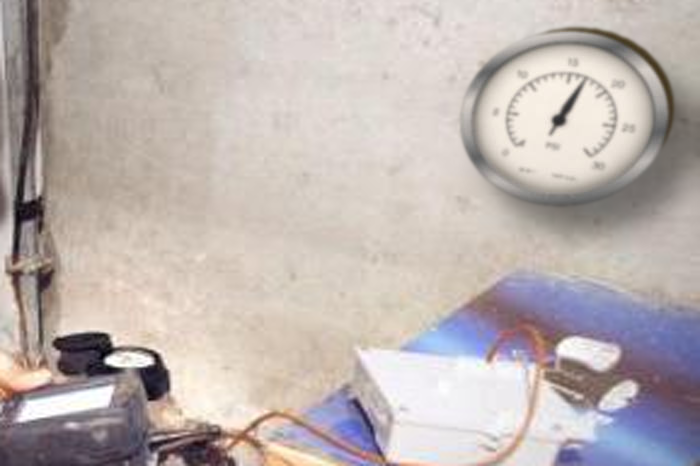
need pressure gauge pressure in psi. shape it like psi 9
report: psi 17
